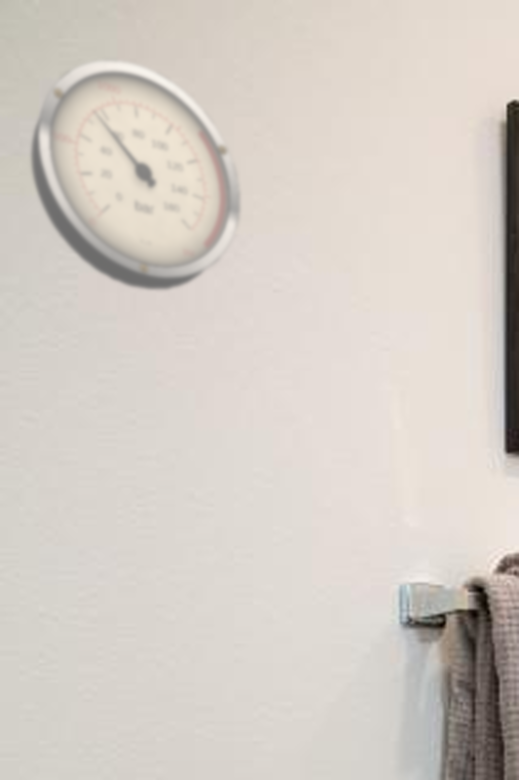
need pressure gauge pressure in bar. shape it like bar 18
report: bar 55
